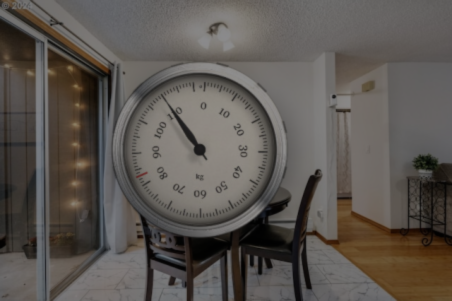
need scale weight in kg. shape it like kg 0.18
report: kg 110
